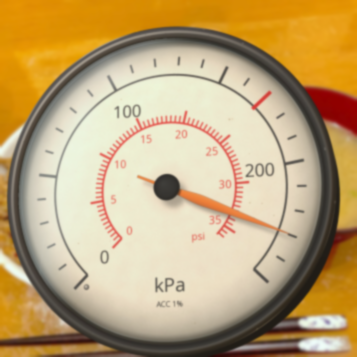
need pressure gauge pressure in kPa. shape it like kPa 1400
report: kPa 230
